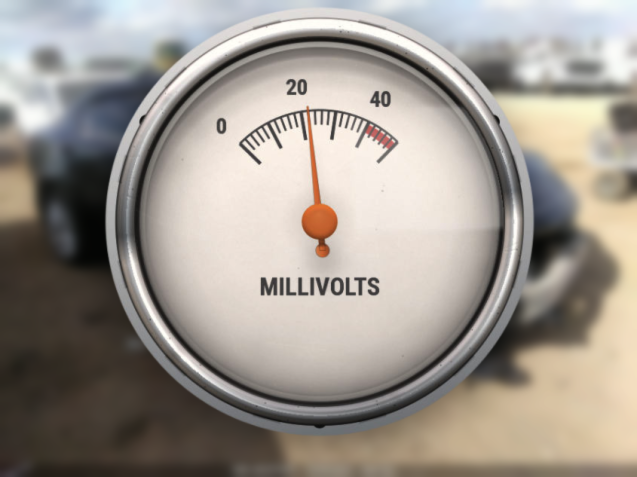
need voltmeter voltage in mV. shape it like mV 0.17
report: mV 22
